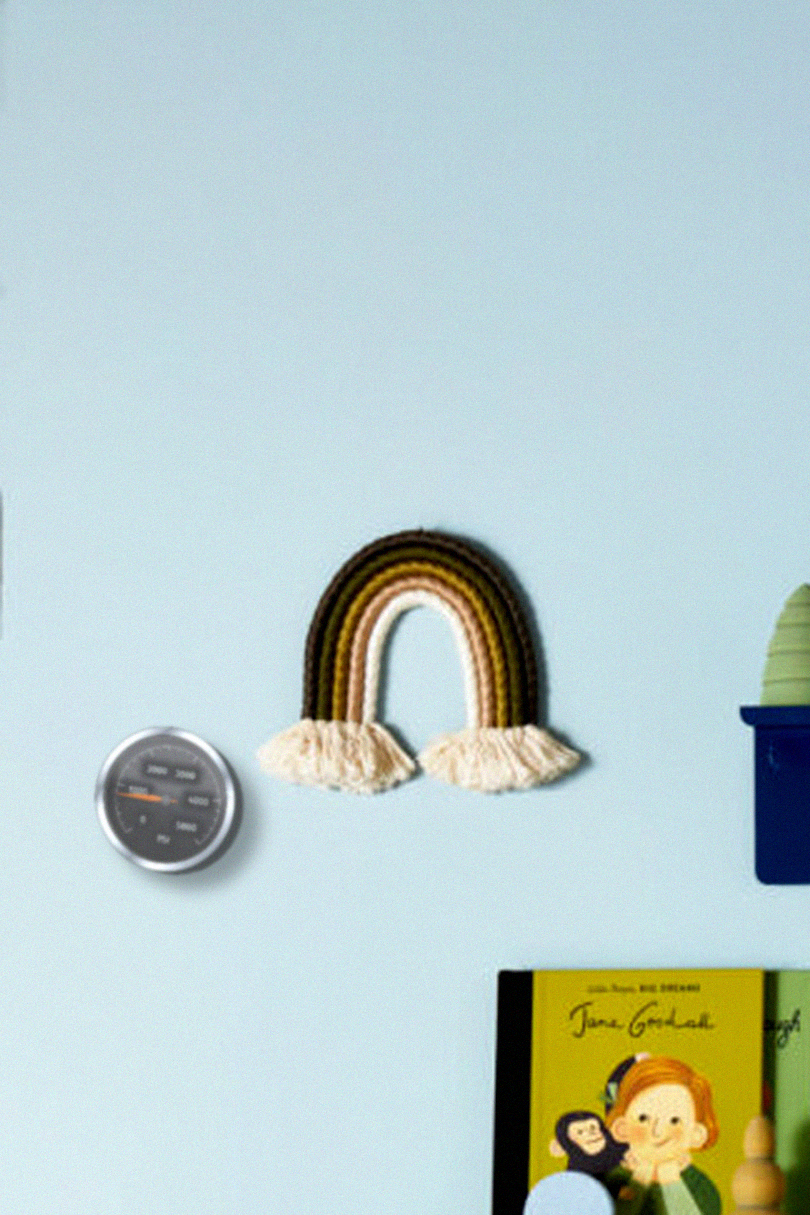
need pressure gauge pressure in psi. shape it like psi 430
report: psi 800
